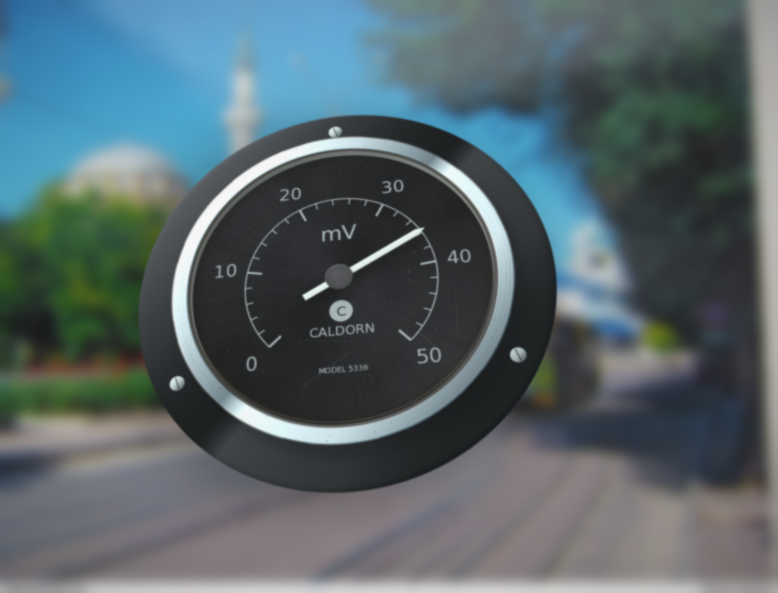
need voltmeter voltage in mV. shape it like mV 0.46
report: mV 36
